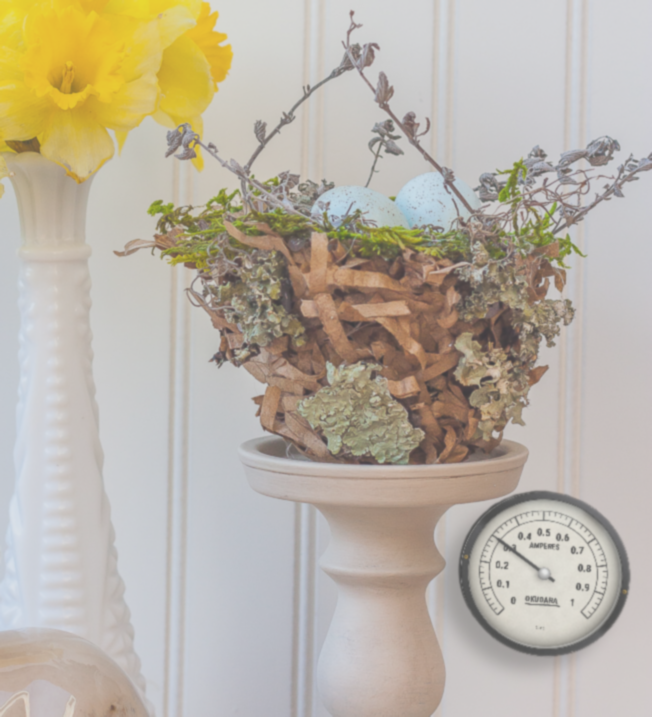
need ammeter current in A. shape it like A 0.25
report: A 0.3
